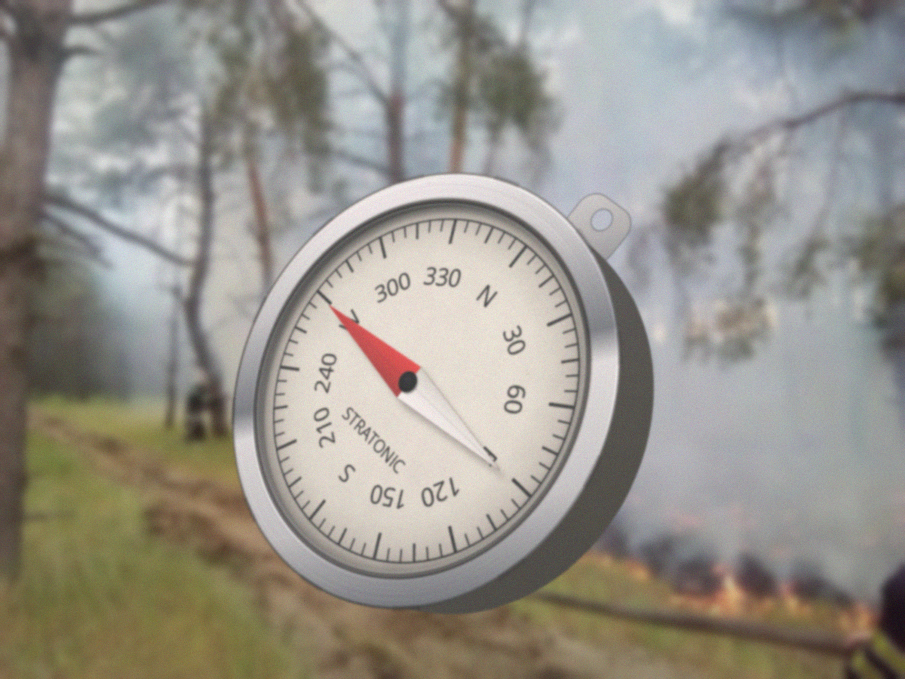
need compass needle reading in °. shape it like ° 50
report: ° 270
